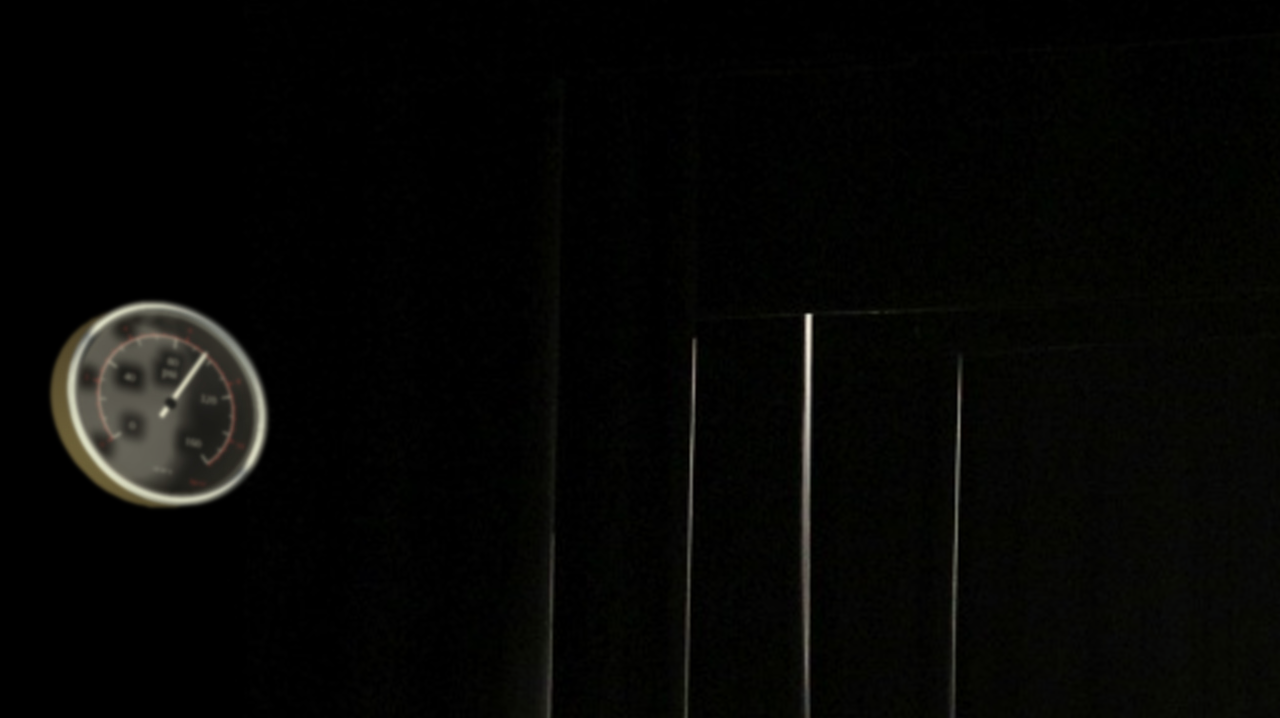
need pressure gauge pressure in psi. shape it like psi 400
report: psi 95
